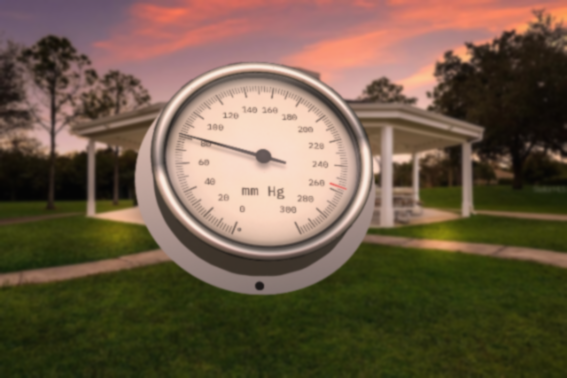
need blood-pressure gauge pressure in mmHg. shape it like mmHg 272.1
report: mmHg 80
